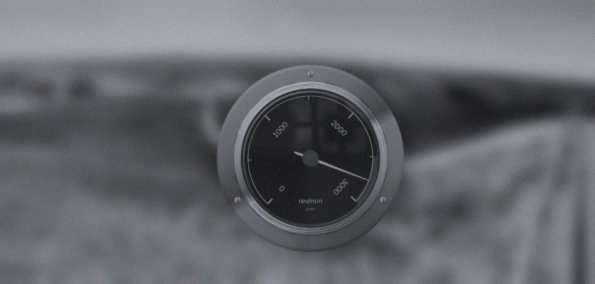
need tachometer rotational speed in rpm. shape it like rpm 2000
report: rpm 2750
